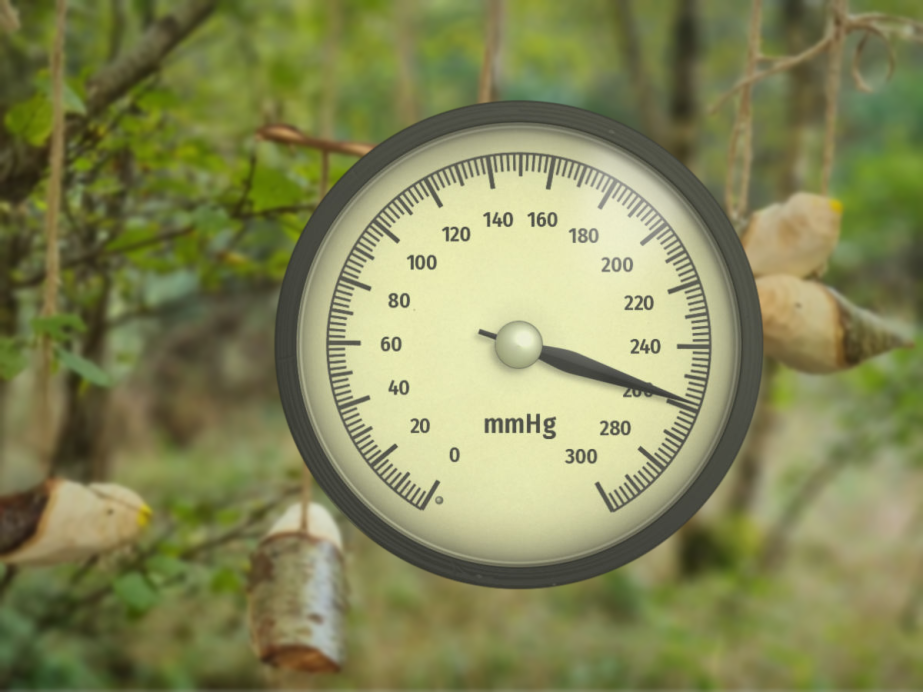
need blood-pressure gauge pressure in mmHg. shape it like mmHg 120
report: mmHg 258
